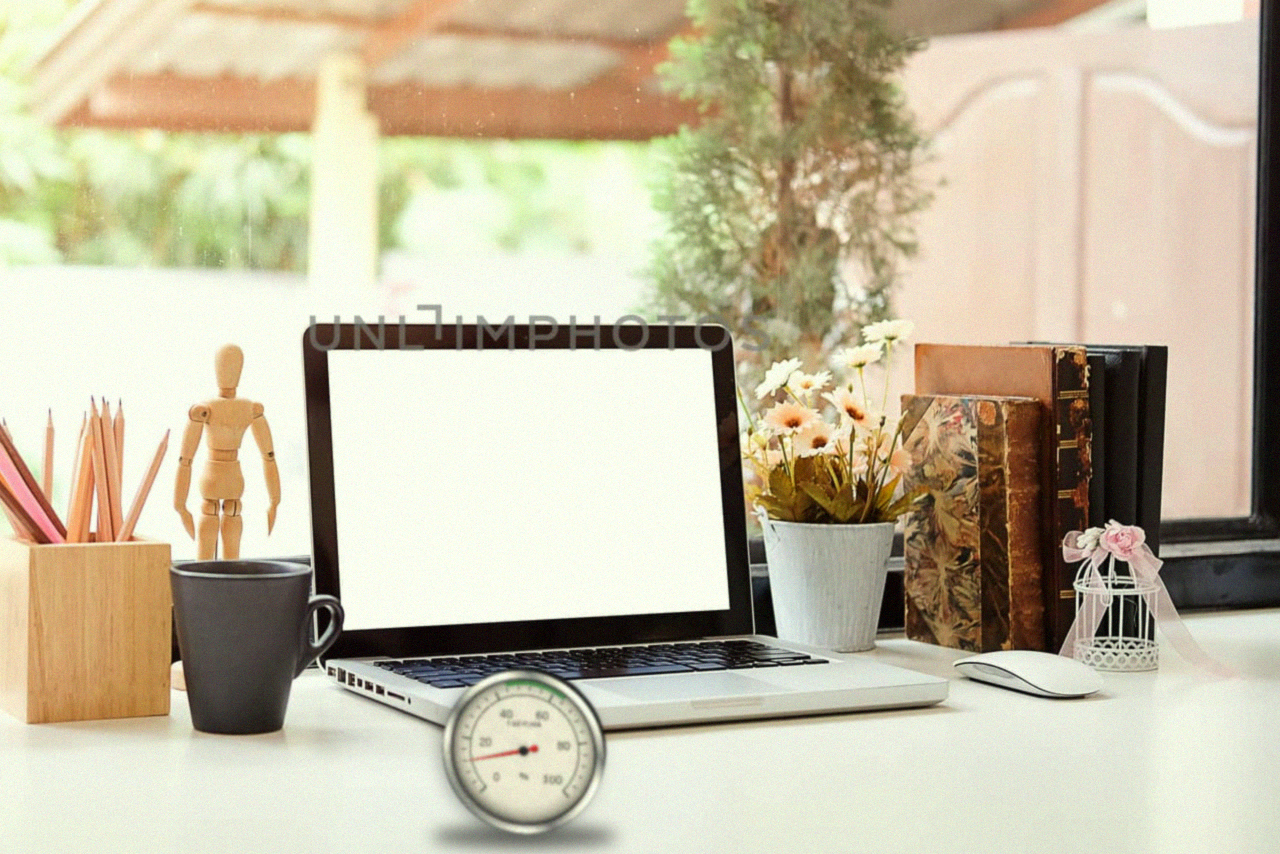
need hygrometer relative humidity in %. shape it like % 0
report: % 12
